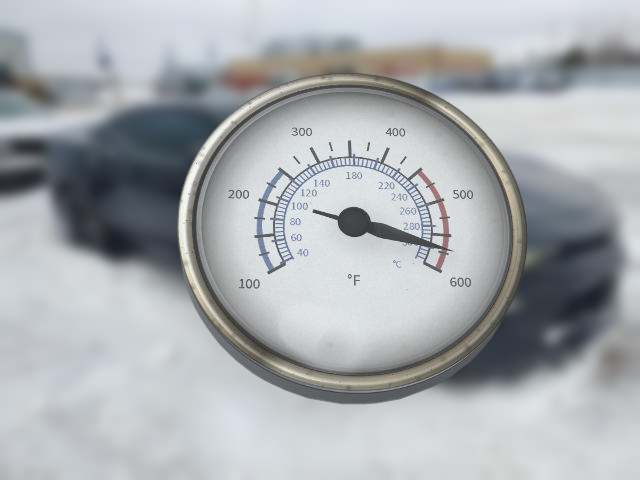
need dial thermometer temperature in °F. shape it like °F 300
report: °F 575
